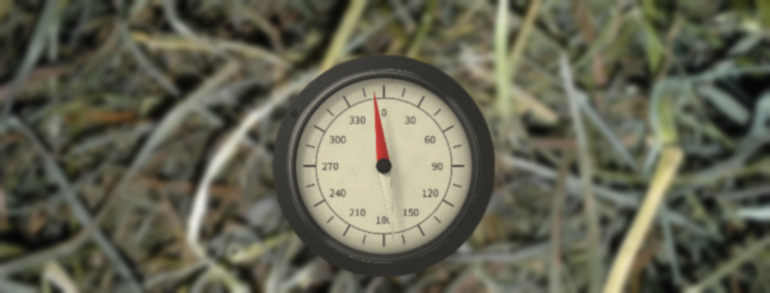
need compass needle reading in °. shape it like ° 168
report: ° 352.5
